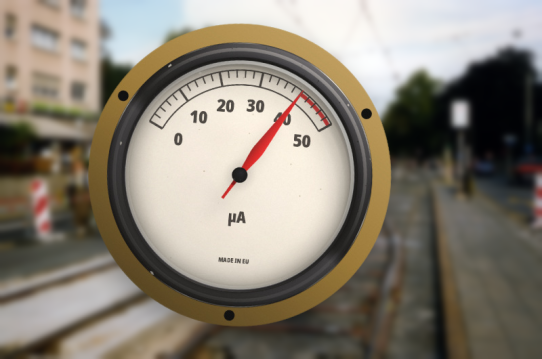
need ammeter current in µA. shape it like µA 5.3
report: µA 40
